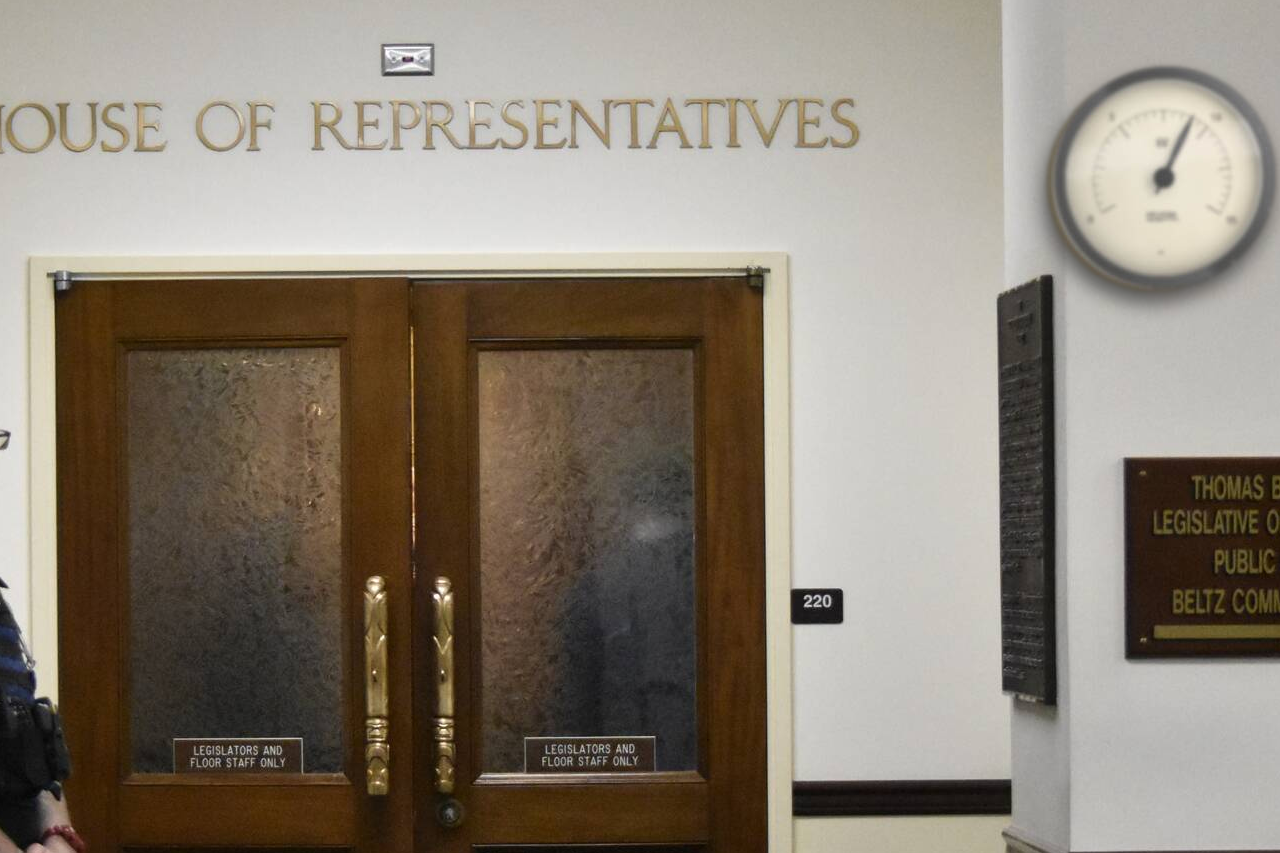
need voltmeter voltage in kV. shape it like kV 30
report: kV 9
